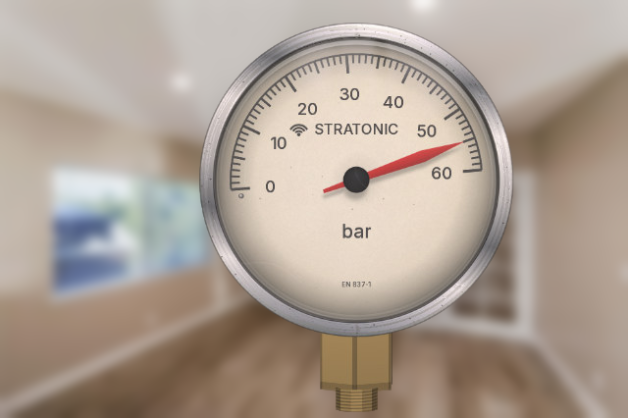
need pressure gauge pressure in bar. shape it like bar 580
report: bar 55
